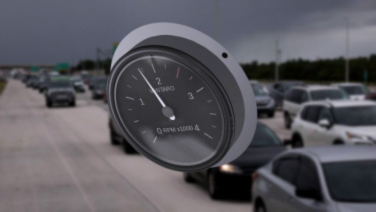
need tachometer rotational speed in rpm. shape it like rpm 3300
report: rpm 1750
